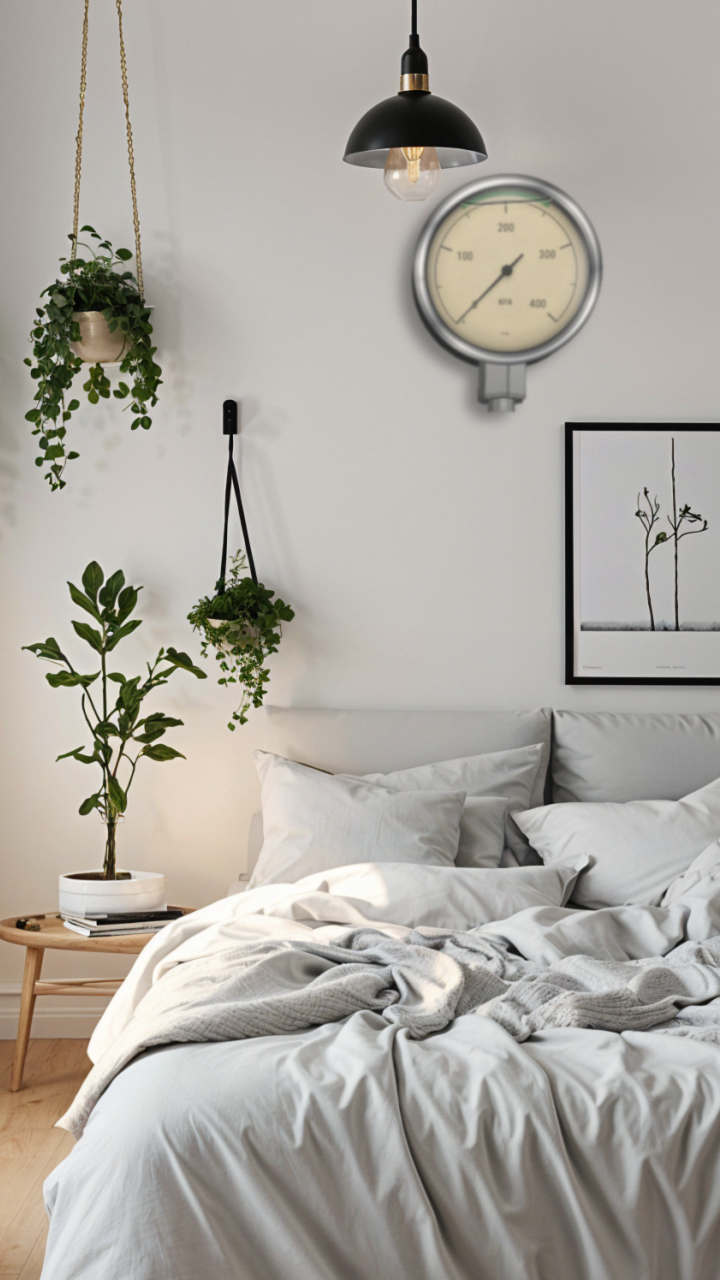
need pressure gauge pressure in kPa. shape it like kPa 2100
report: kPa 0
